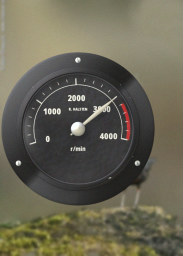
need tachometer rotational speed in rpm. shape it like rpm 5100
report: rpm 3000
